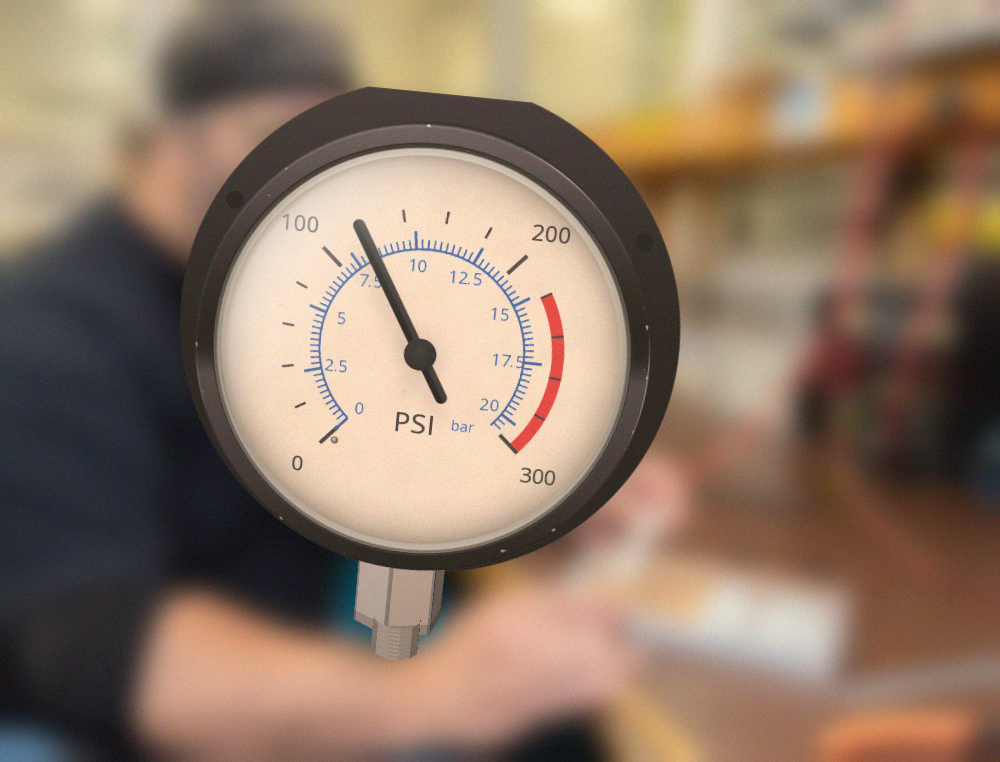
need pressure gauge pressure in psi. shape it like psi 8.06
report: psi 120
